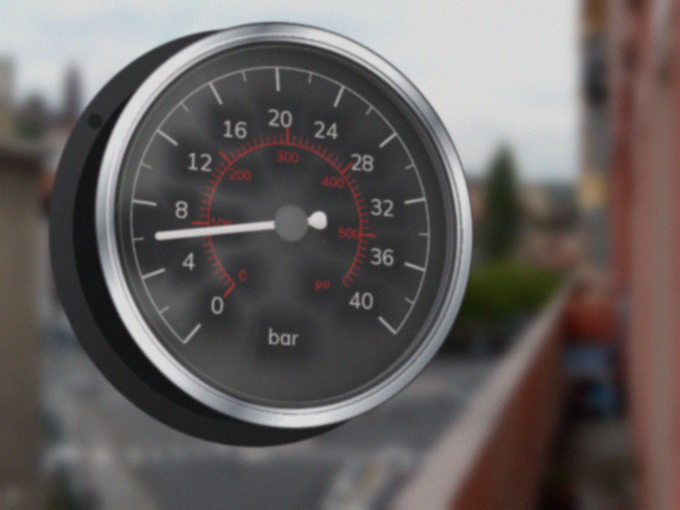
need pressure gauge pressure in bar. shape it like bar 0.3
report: bar 6
